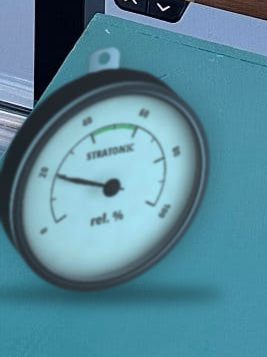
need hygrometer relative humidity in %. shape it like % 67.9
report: % 20
